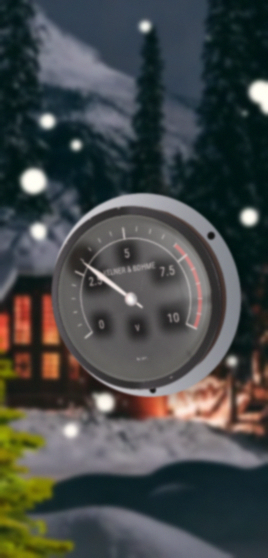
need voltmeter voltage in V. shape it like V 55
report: V 3
